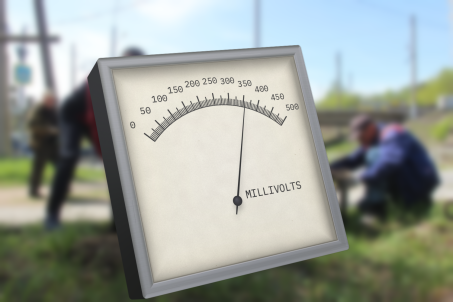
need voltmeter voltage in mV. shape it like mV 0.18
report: mV 350
